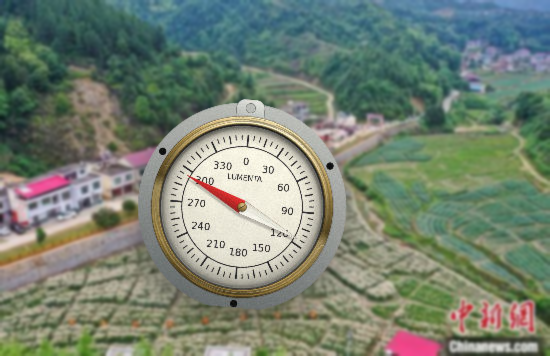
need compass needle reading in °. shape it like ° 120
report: ° 295
